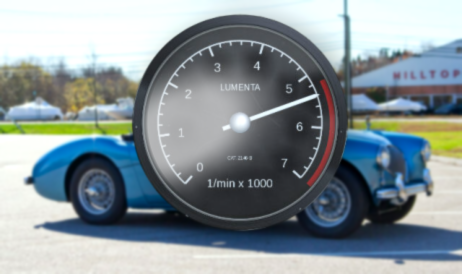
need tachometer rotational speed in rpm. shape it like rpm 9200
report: rpm 5400
